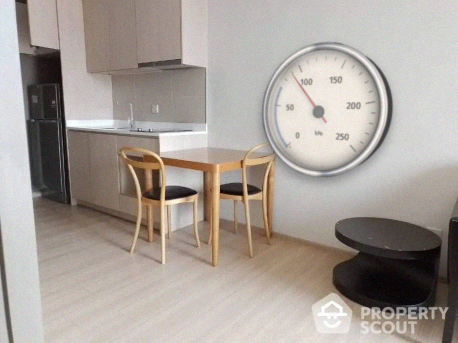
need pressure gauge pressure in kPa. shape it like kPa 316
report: kPa 90
